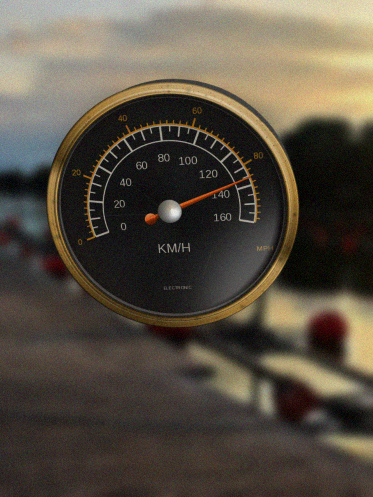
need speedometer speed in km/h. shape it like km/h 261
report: km/h 135
